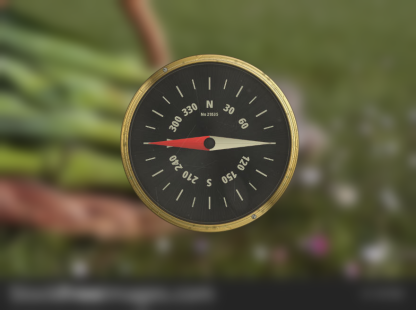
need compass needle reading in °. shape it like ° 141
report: ° 270
